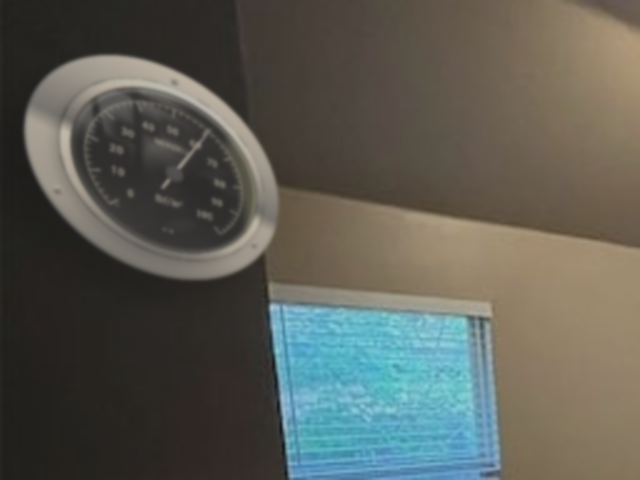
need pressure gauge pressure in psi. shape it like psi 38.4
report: psi 60
